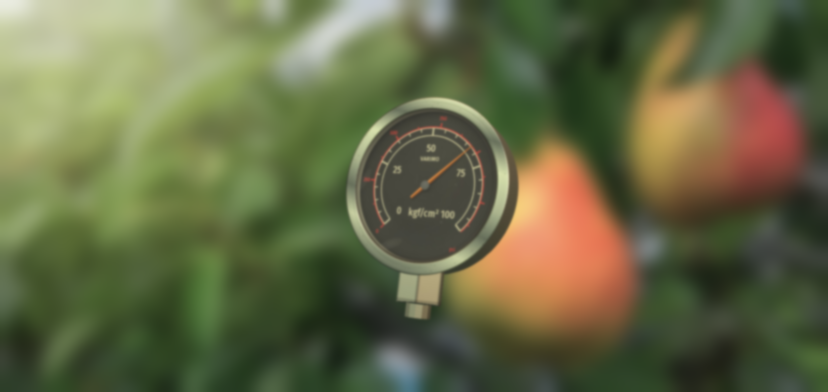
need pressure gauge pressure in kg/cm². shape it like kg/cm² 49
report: kg/cm² 67.5
